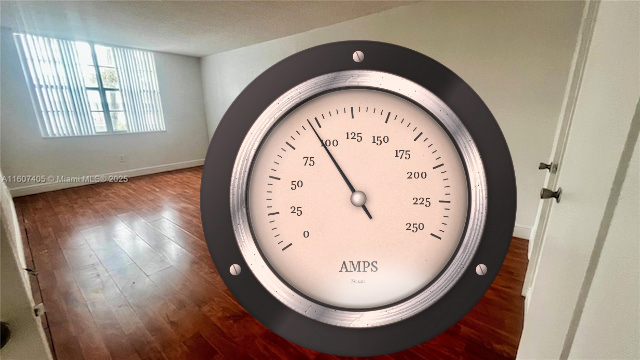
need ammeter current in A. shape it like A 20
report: A 95
